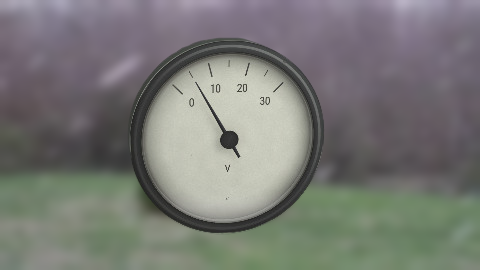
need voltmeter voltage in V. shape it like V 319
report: V 5
